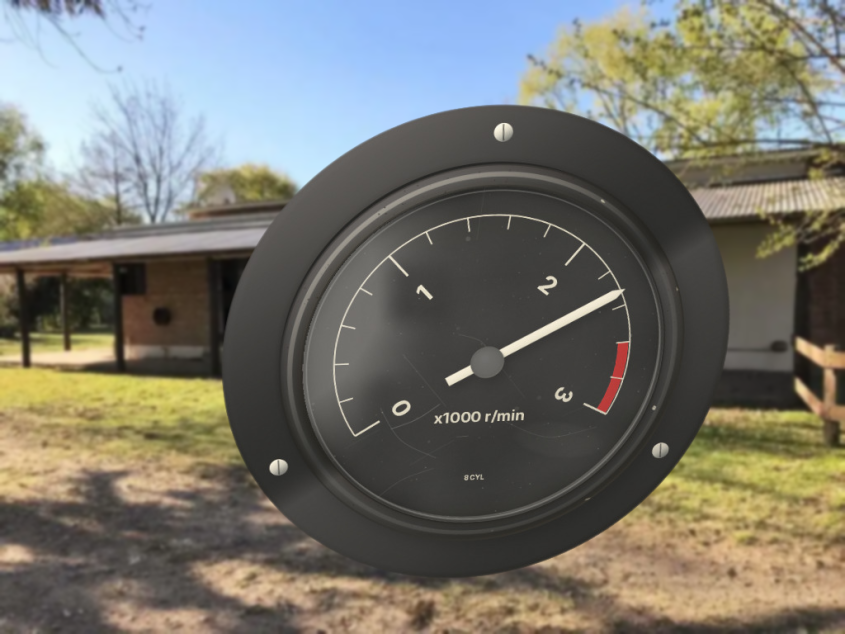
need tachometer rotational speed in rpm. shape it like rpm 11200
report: rpm 2300
